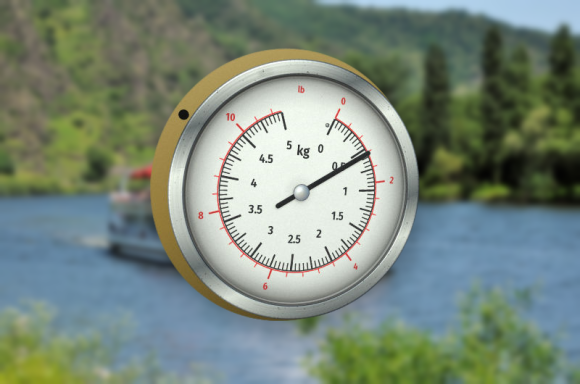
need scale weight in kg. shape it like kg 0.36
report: kg 0.55
